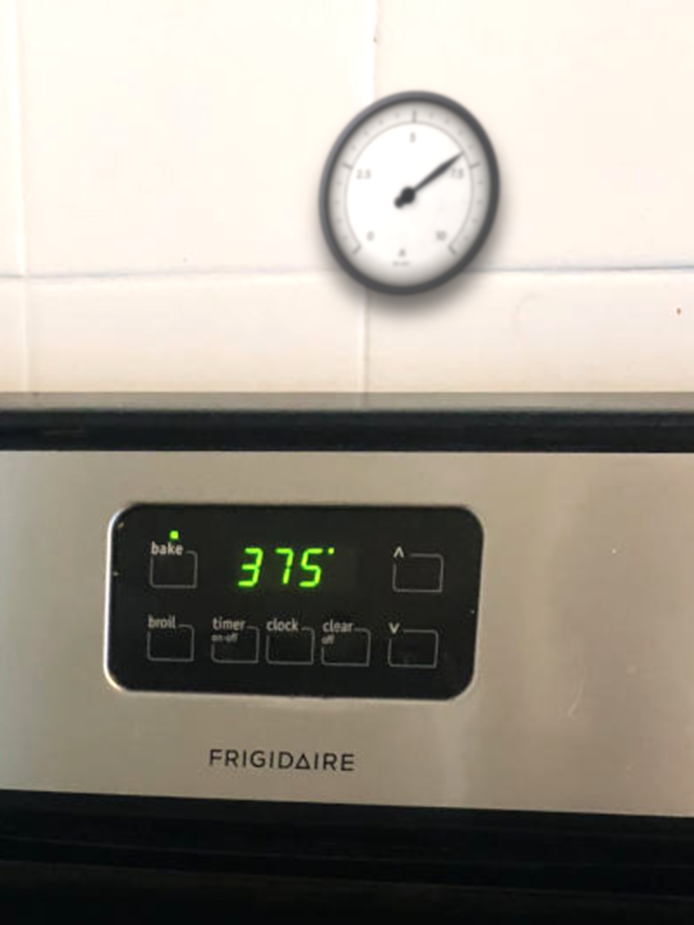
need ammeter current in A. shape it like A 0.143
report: A 7
